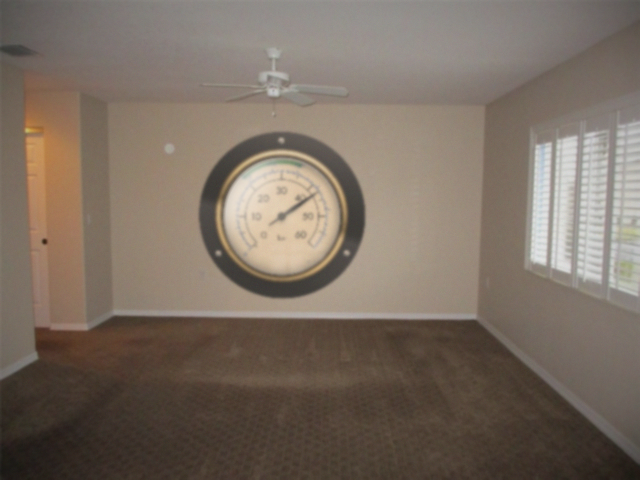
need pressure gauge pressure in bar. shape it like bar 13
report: bar 42.5
